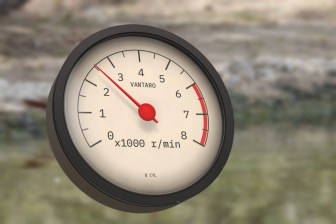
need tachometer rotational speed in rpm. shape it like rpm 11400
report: rpm 2500
